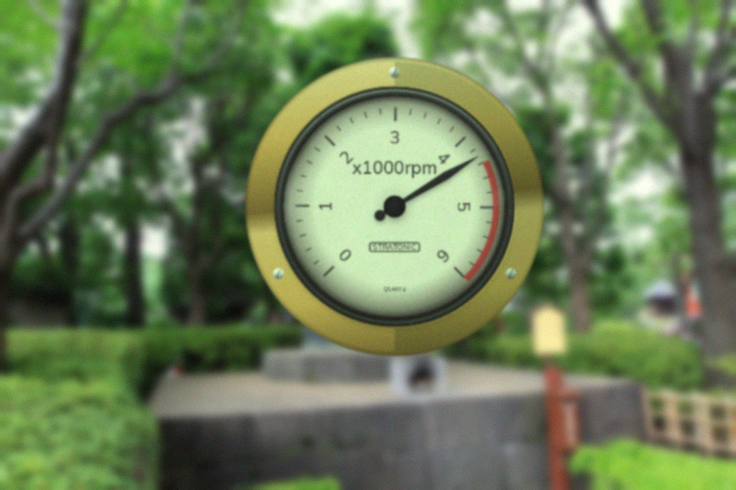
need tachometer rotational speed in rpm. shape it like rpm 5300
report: rpm 4300
